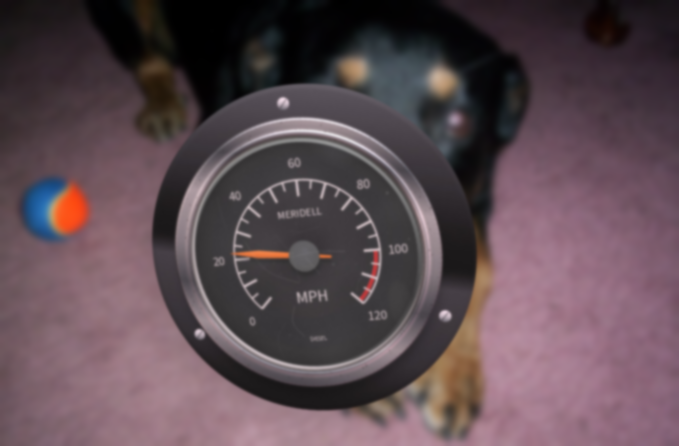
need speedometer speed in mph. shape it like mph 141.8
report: mph 22.5
